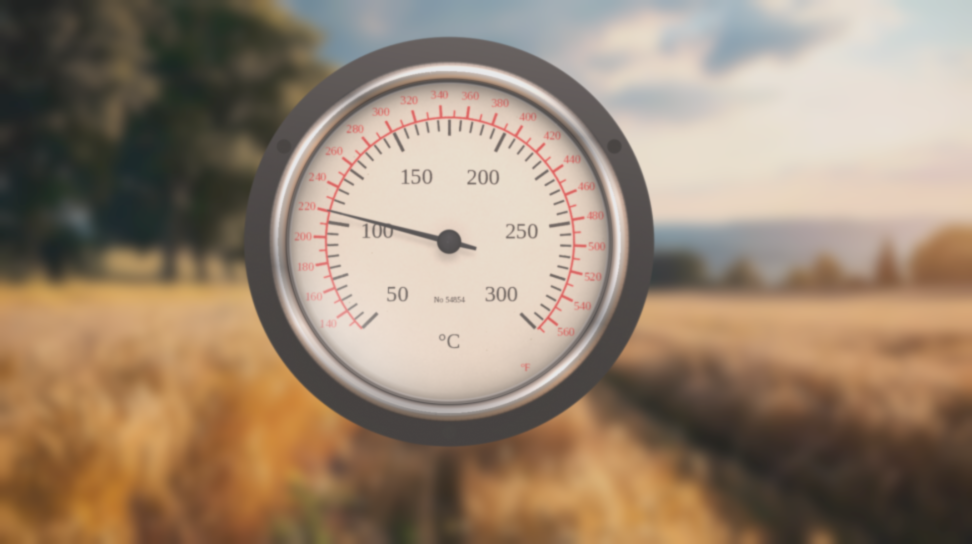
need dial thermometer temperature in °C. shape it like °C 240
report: °C 105
